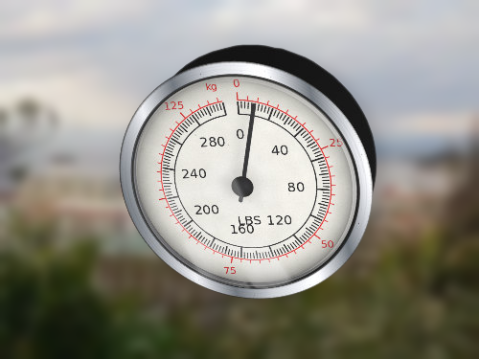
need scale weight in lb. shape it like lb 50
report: lb 10
